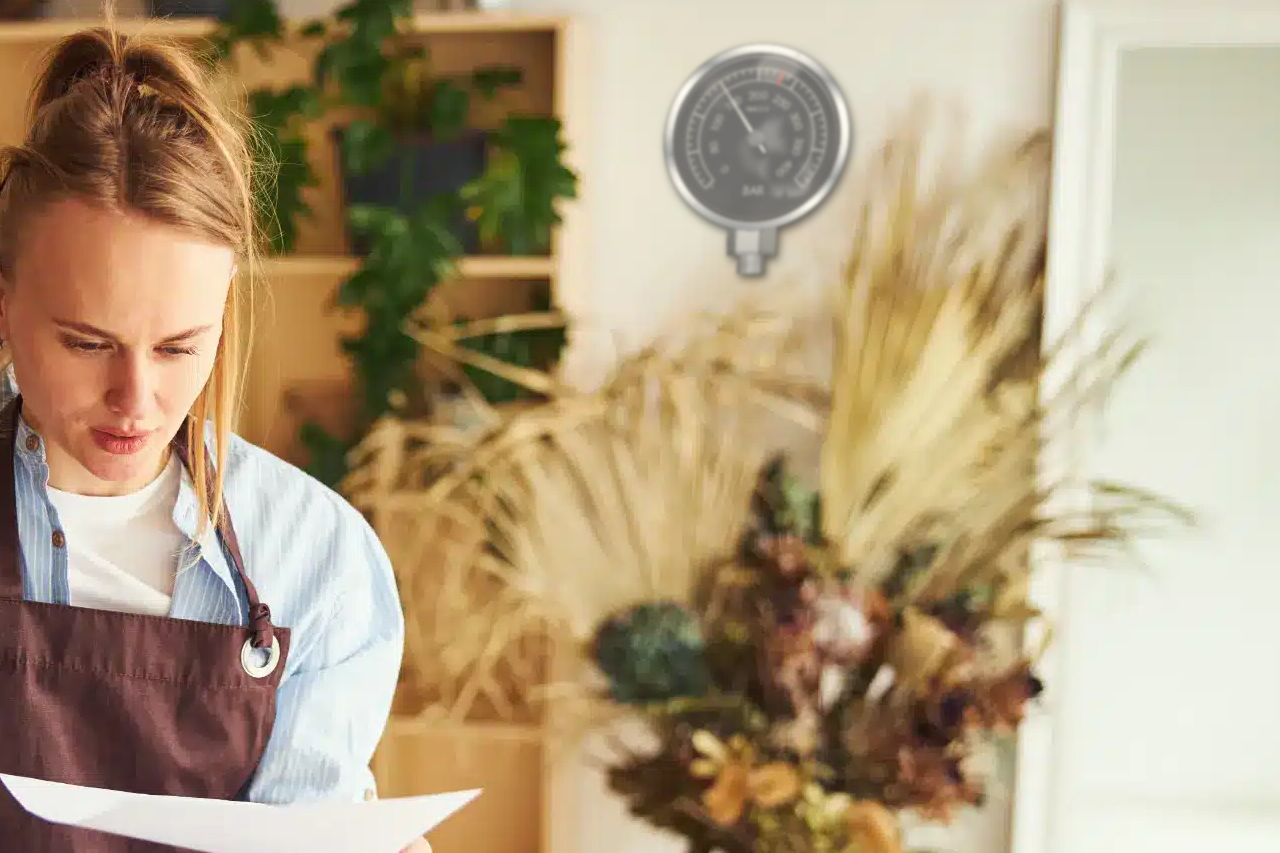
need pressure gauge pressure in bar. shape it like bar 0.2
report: bar 150
